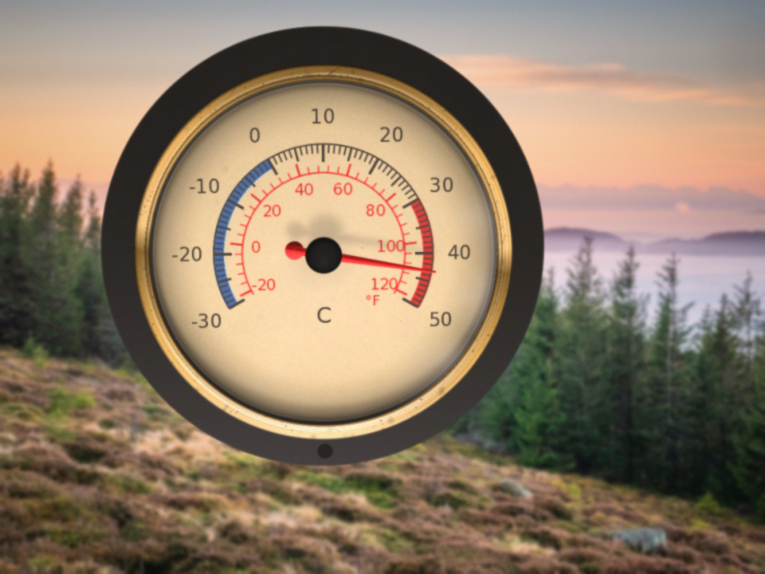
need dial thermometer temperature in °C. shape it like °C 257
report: °C 43
